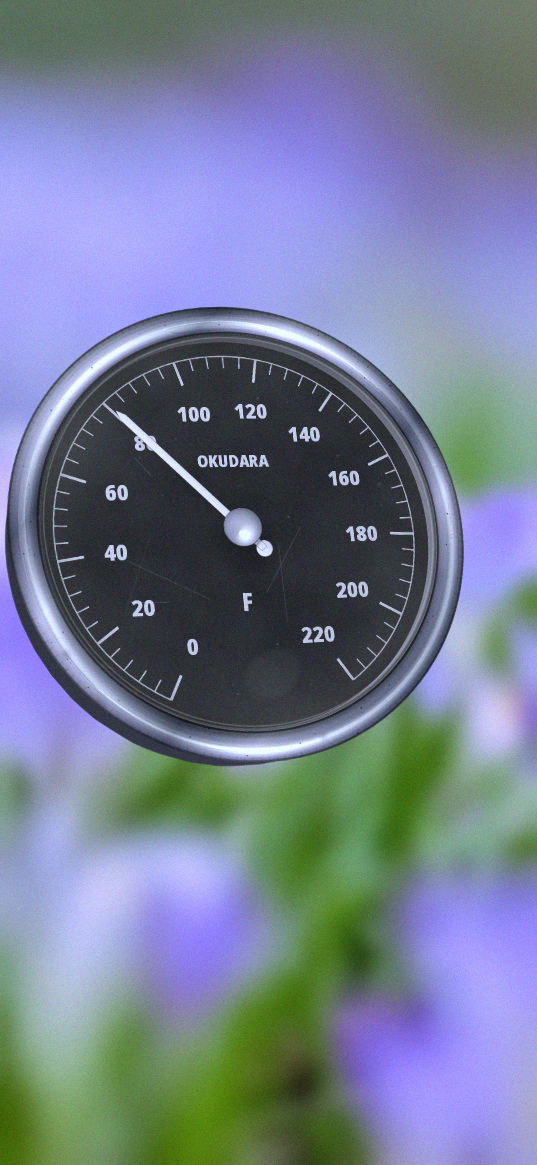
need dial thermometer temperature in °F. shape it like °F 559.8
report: °F 80
